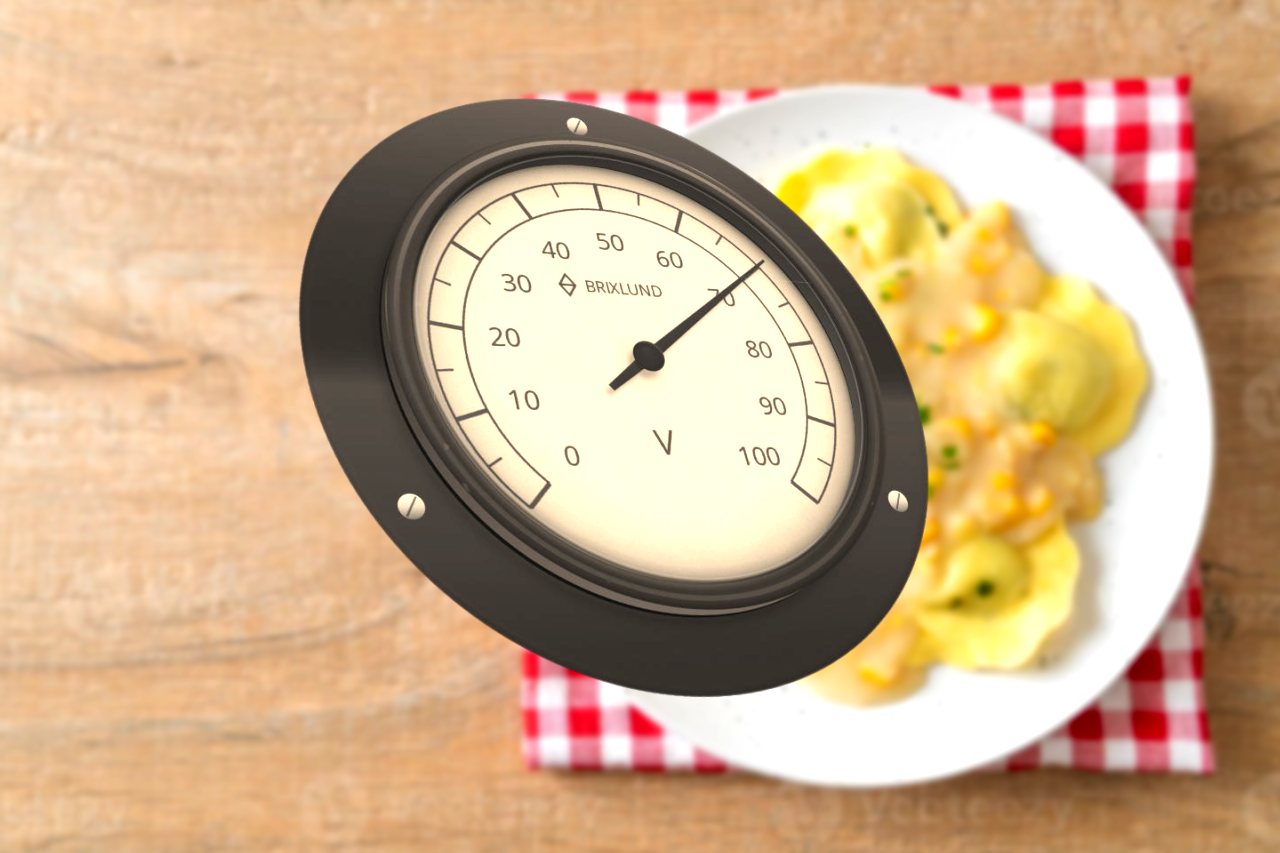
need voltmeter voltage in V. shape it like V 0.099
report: V 70
